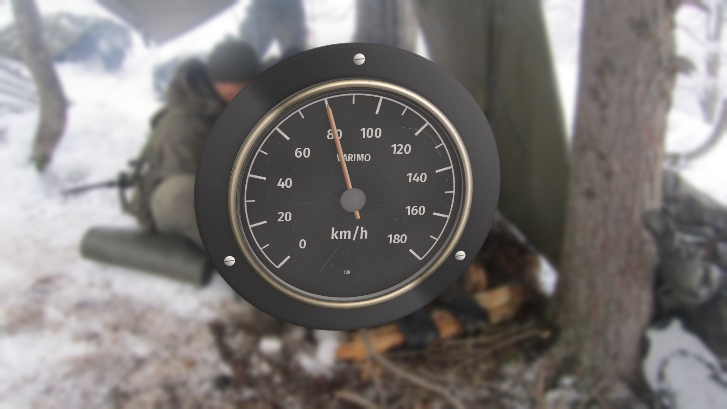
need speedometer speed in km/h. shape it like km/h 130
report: km/h 80
